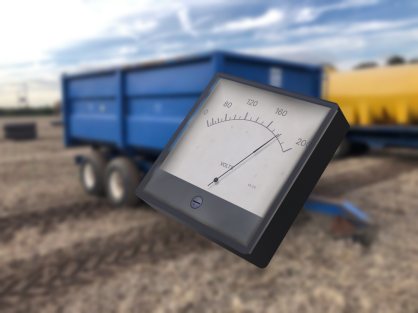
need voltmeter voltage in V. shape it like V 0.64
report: V 180
